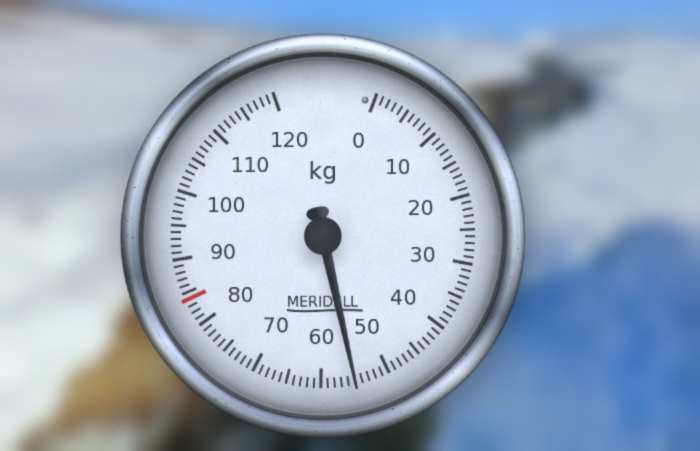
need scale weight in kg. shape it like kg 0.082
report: kg 55
